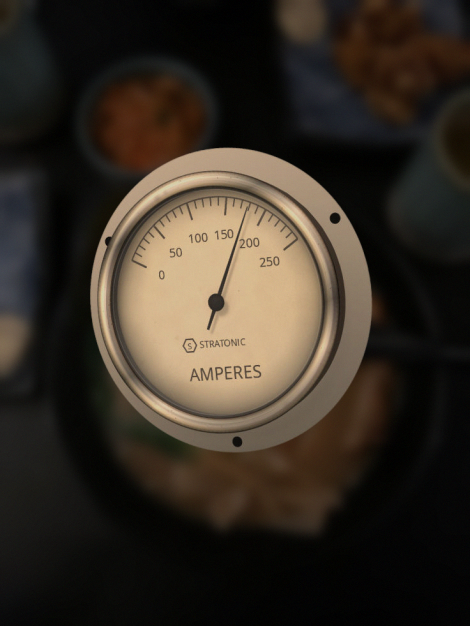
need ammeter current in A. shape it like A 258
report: A 180
